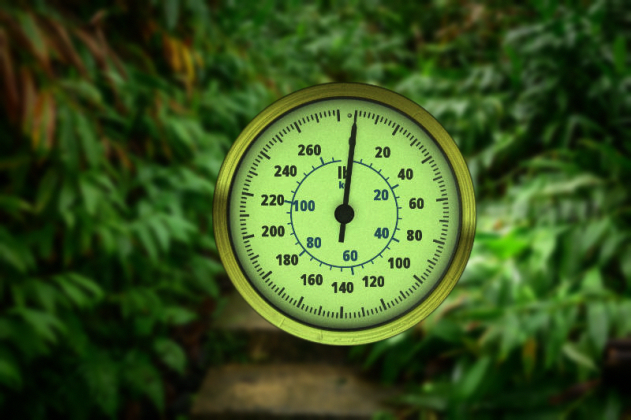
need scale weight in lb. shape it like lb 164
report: lb 0
